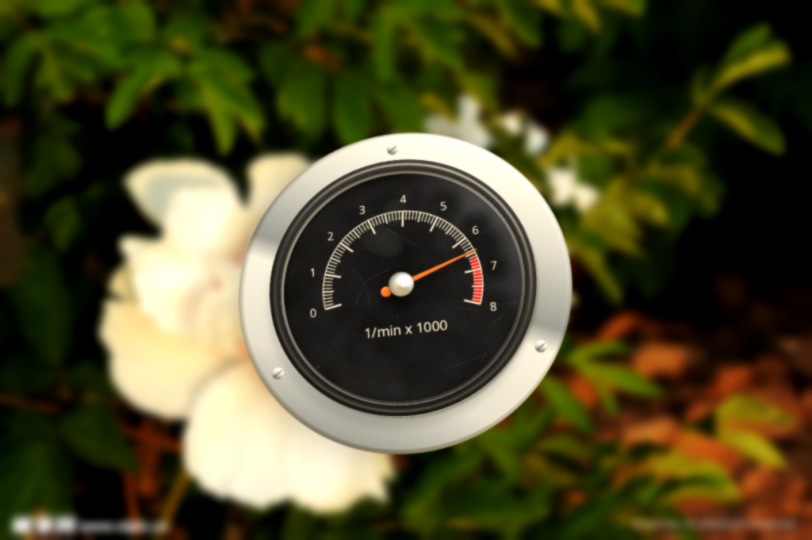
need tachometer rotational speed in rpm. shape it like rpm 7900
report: rpm 6500
